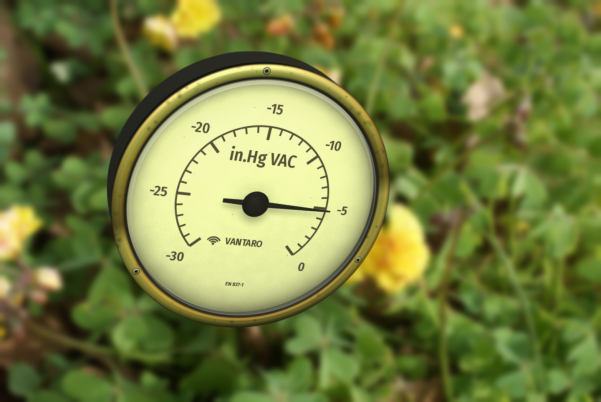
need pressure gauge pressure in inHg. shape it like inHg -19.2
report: inHg -5
